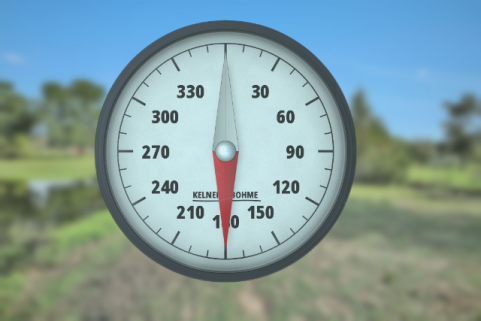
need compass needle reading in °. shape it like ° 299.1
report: ° 180
